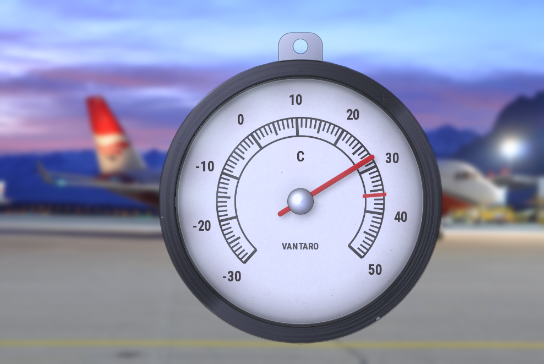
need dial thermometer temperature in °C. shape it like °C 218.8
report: °C 28
